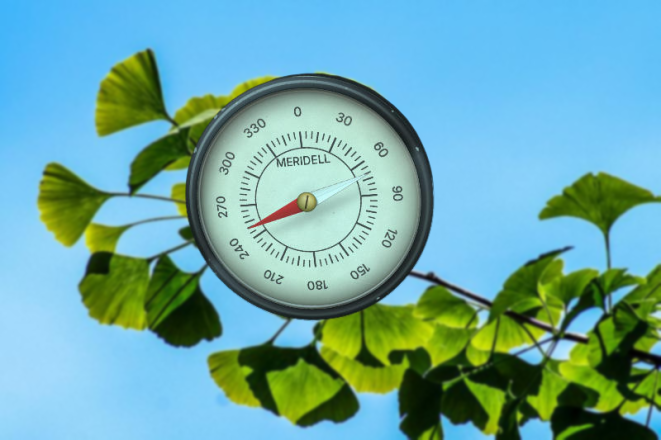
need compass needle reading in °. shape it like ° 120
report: ° 250
